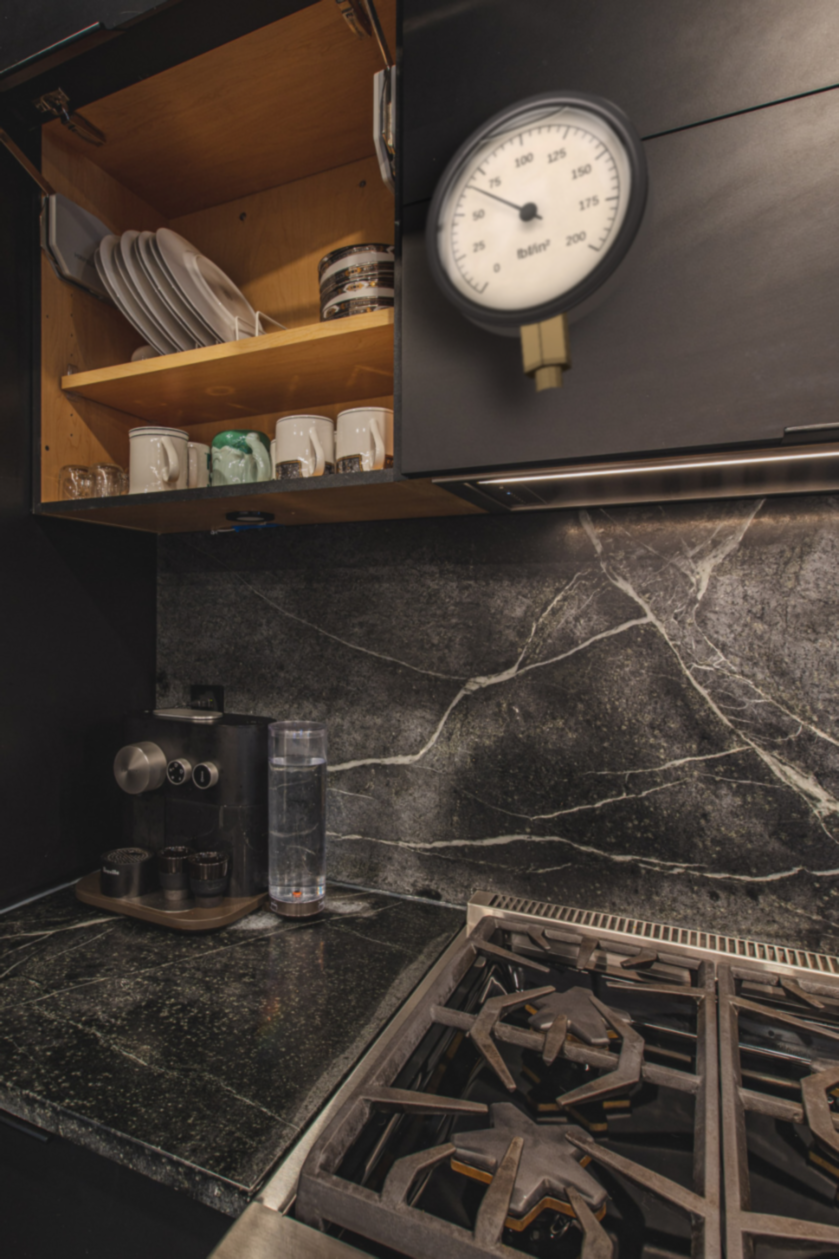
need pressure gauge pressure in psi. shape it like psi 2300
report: psi 65
